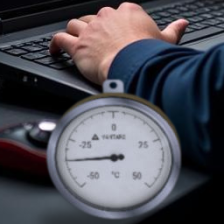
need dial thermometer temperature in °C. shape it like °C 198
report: °C -35
